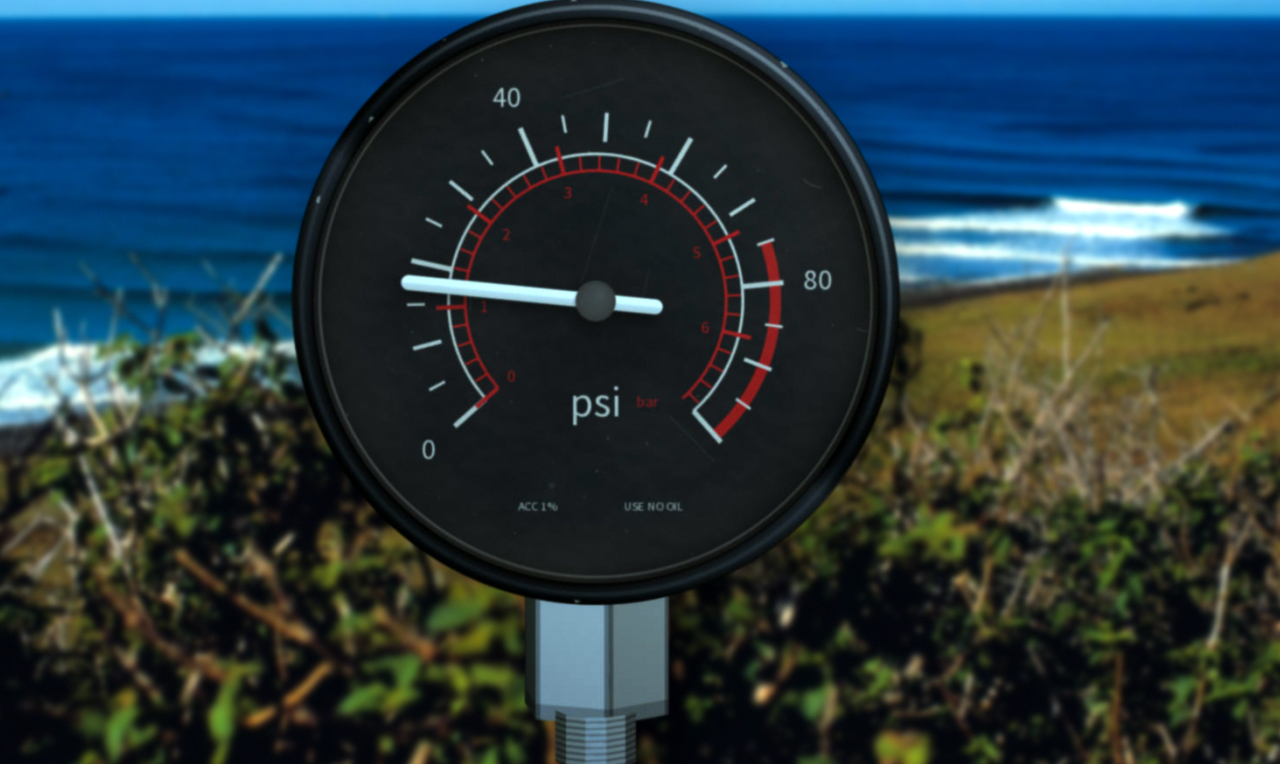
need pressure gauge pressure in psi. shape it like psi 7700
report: psi 17.5
